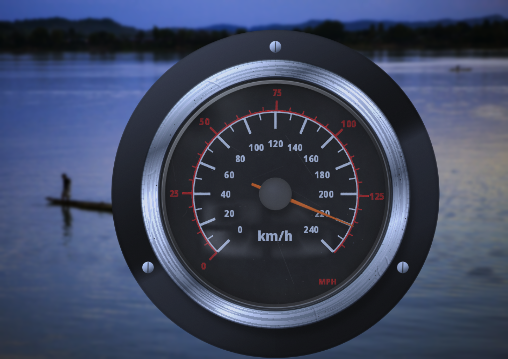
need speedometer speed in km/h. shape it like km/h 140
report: km/h 220
